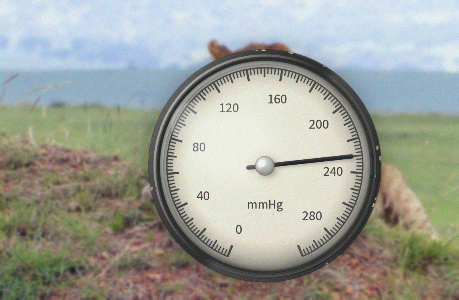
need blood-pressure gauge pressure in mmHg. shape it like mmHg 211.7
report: mmHg 230
